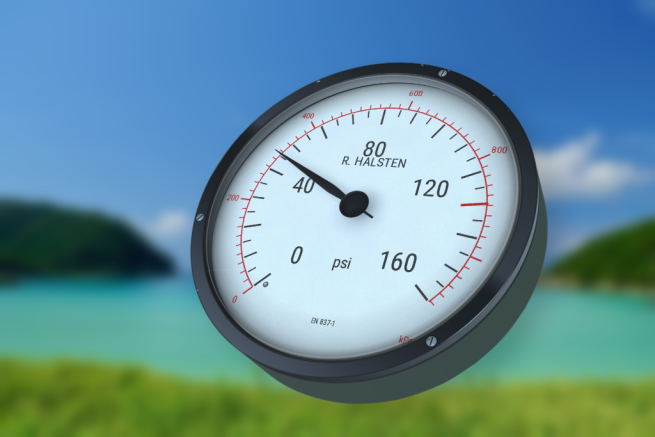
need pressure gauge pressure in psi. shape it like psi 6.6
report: psi 45
